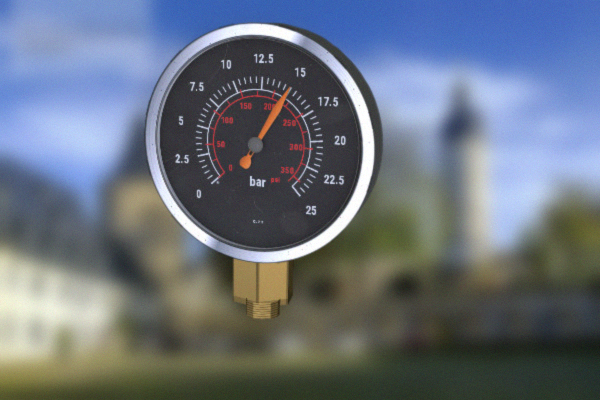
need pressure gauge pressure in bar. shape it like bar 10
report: bar 15
